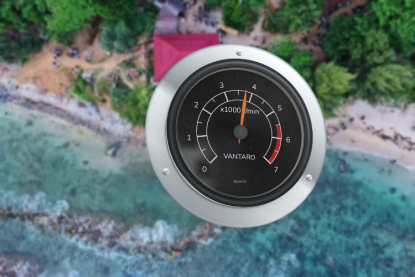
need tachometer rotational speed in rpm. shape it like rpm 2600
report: rpm 3750
